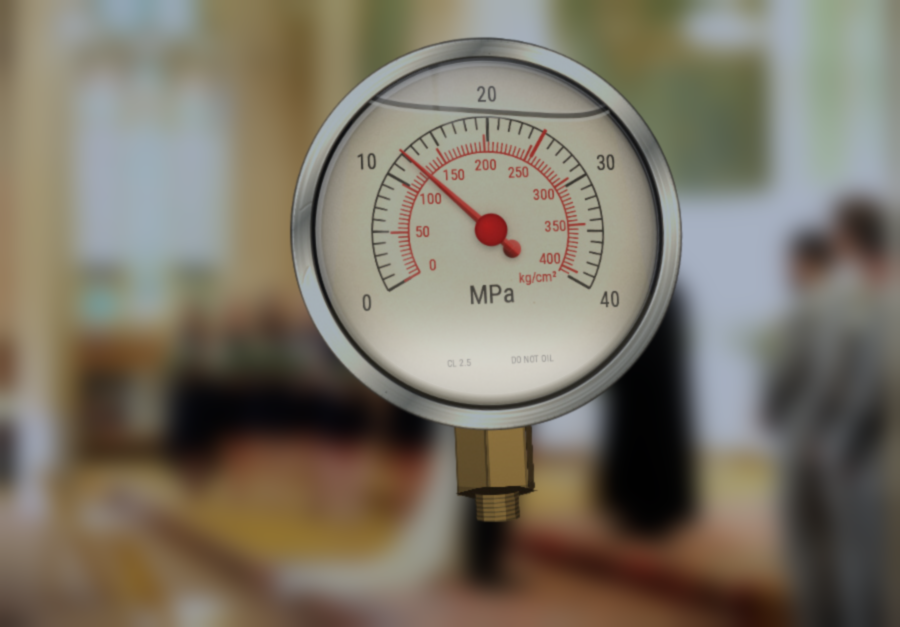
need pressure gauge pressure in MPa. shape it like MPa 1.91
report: MPa 12
